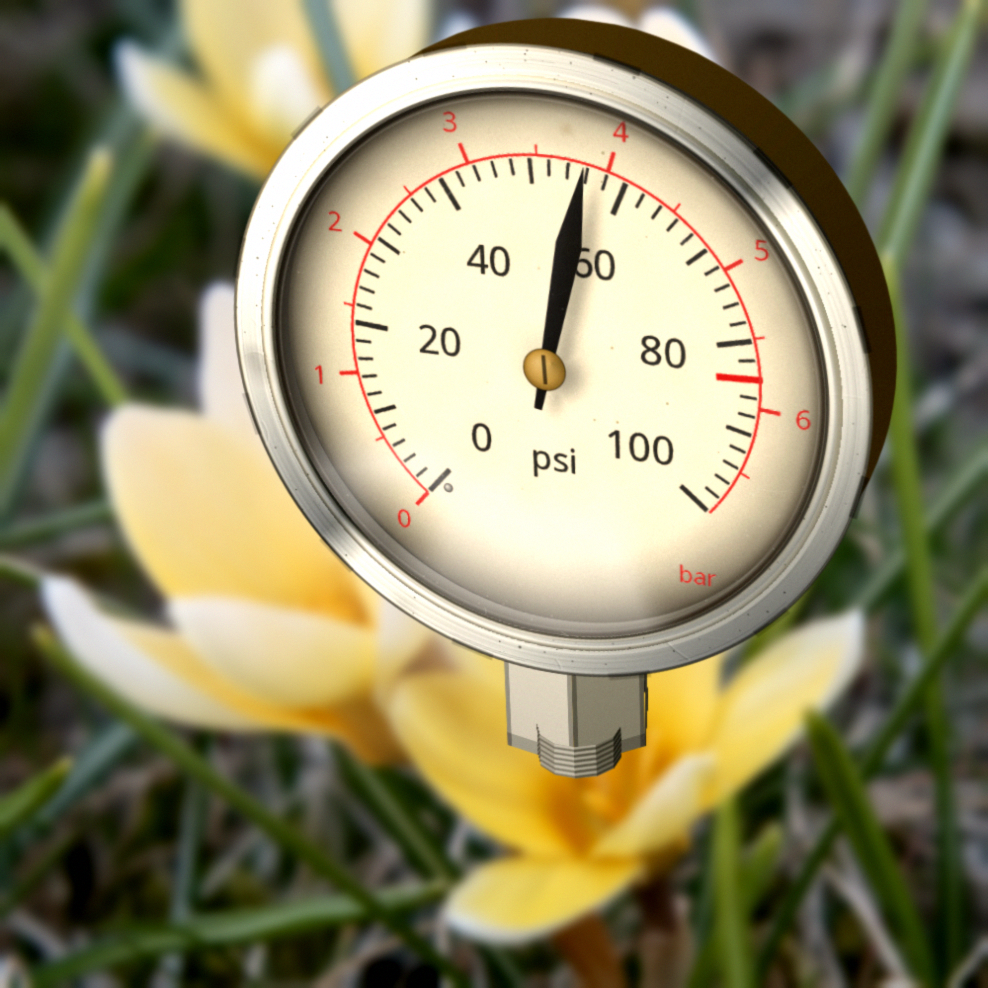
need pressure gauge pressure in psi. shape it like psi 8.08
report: psi 56
